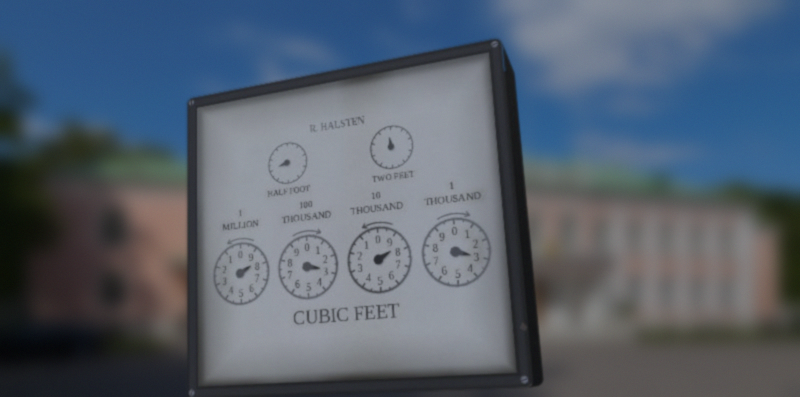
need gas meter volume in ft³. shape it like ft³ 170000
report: ft³ 828300
